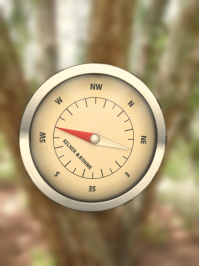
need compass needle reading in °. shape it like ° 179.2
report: ° 240
